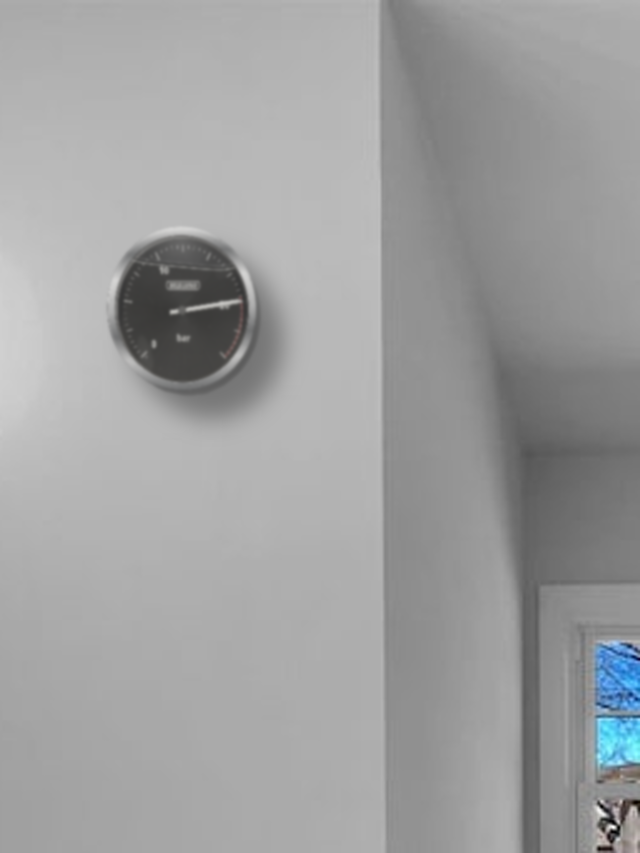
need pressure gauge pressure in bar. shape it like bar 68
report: bar 20
